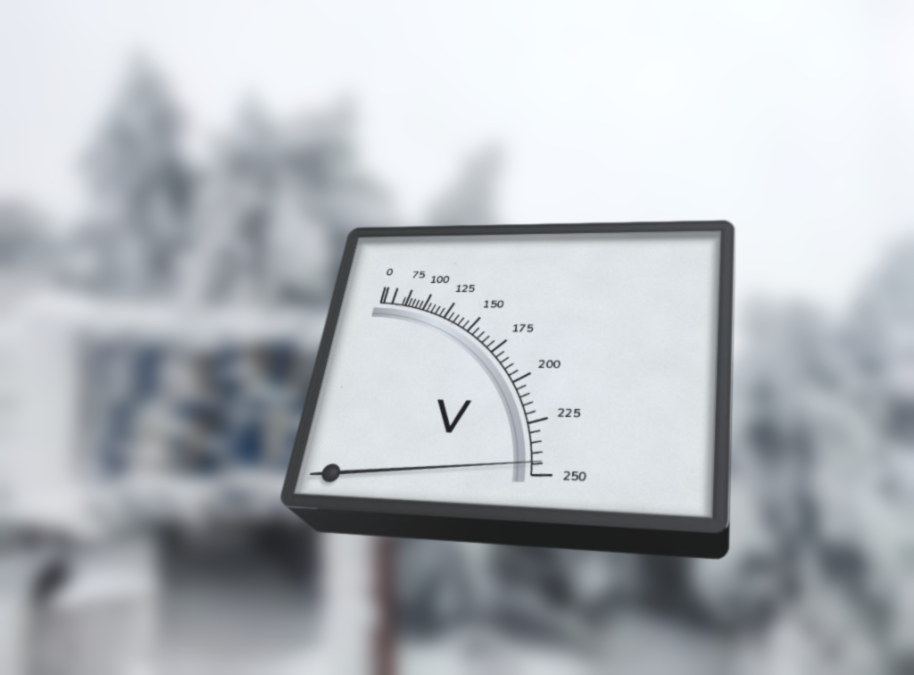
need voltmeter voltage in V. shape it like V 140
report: V 245
